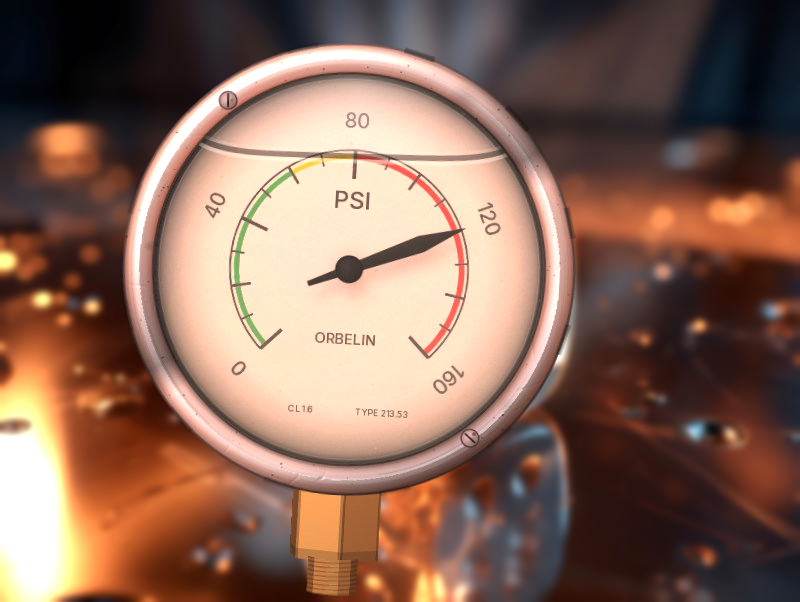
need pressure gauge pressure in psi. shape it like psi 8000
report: psi 120
